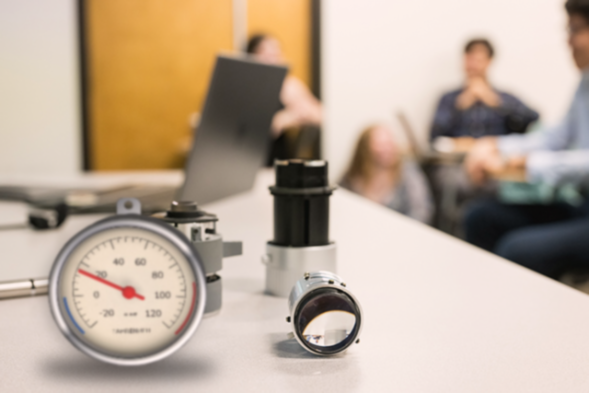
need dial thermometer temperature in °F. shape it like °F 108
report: °F 16
